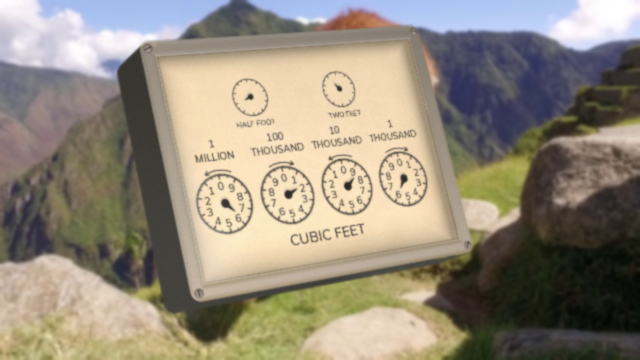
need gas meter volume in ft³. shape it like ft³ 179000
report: ft³ 618600
